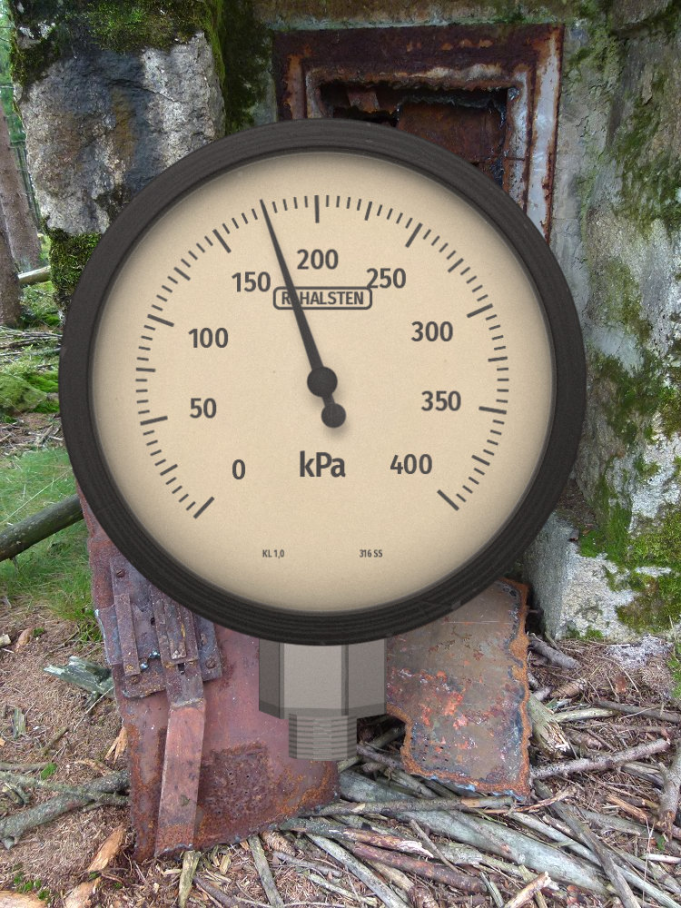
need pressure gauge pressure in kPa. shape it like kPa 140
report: kPa 175
